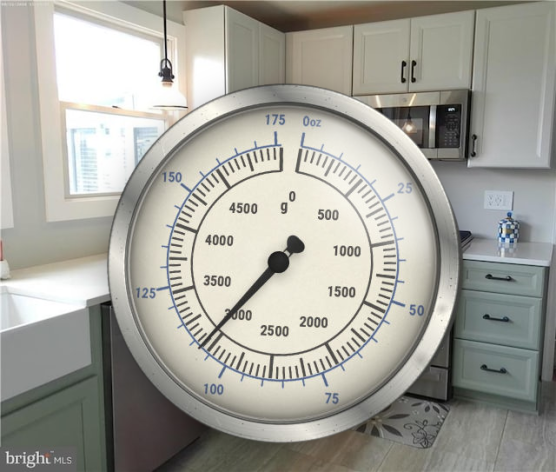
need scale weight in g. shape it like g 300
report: g 3050
